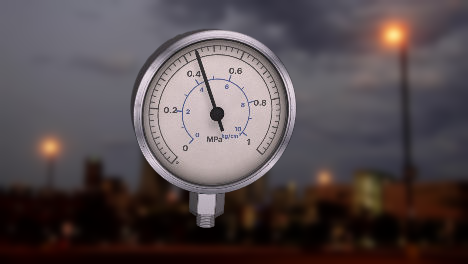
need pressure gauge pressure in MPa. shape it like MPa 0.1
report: MPa 0.44
